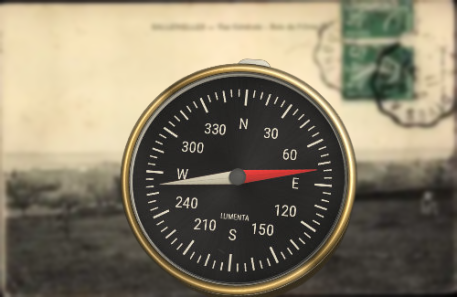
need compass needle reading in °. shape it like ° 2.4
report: ° 80
